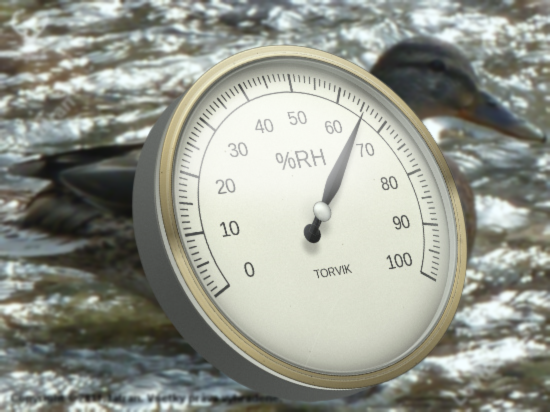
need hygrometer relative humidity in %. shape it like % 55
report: % 65
